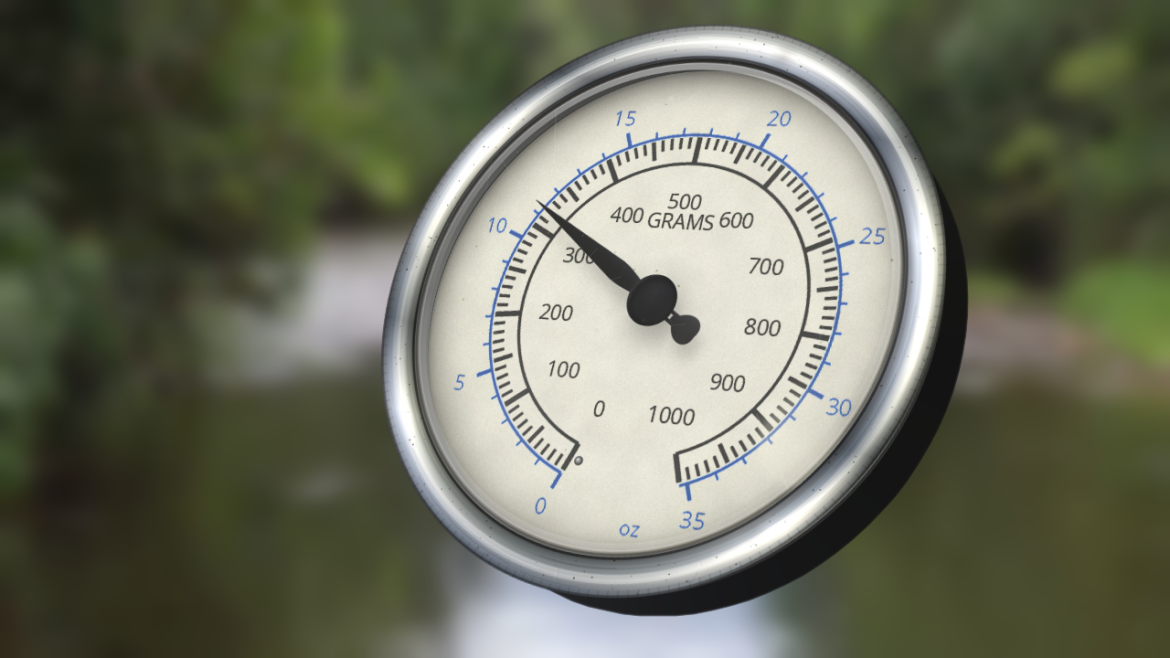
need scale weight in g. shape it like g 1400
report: g 320
